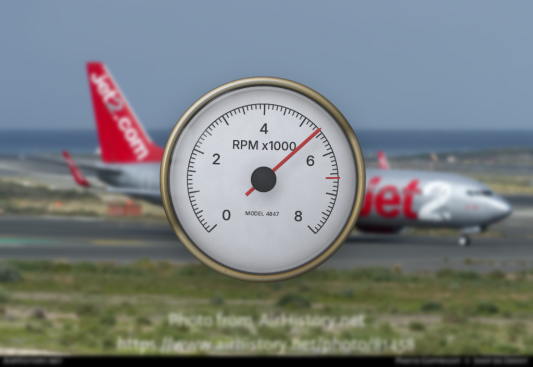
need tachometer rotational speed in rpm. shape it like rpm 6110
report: rpm 5400
